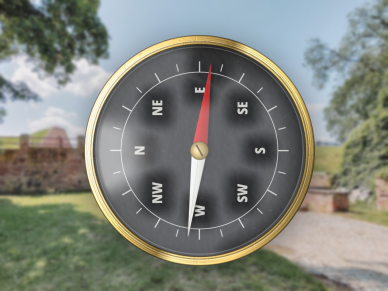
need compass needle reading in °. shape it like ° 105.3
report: ° 97.5
